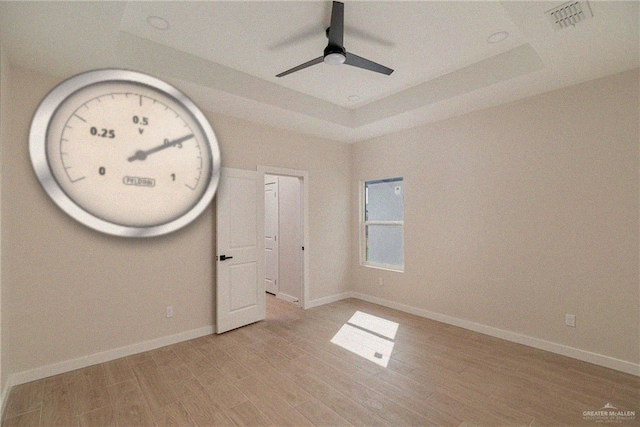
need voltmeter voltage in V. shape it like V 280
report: V 0.75
